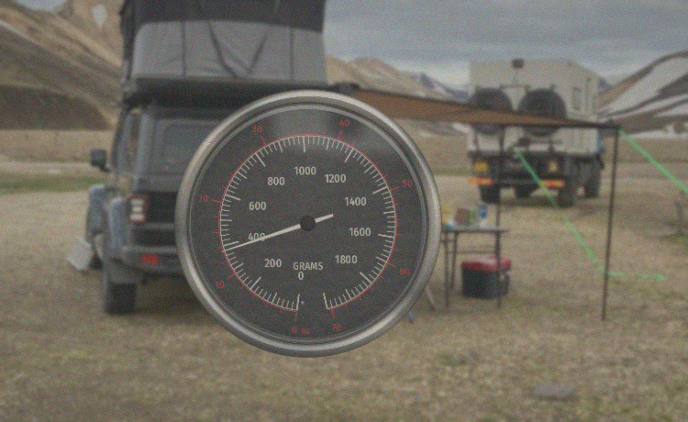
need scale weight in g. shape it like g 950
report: g 380
